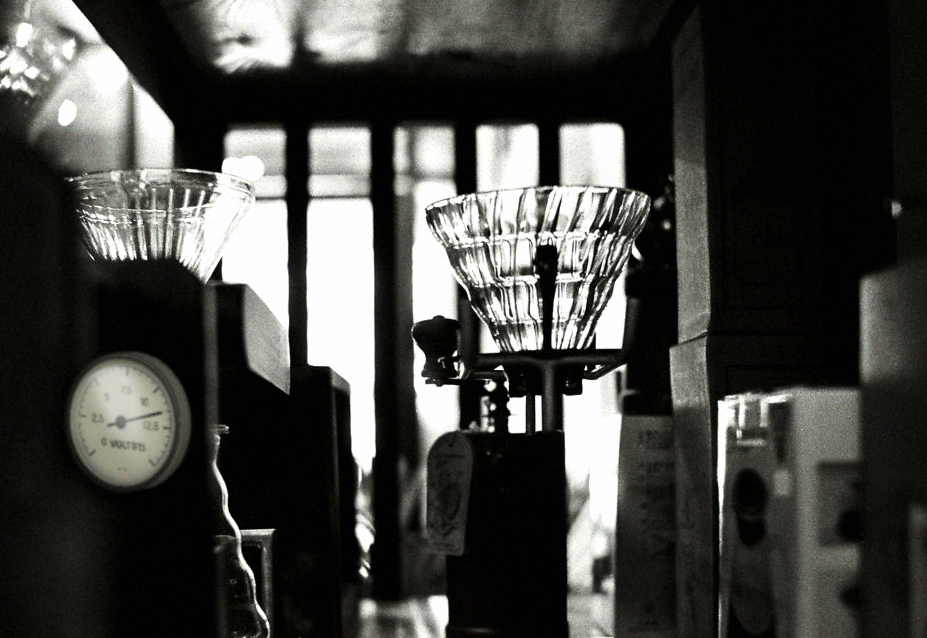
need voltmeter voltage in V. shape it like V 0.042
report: V 11.5
